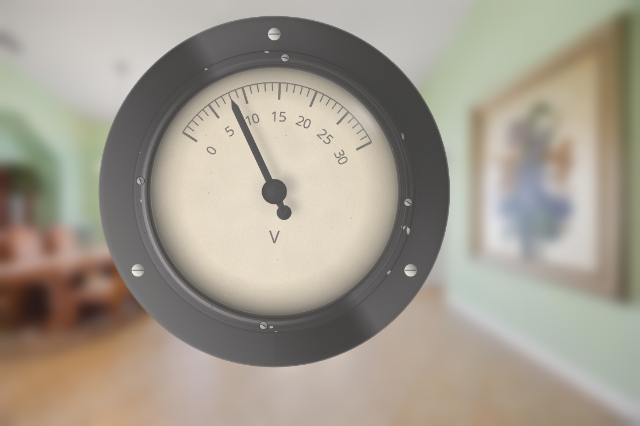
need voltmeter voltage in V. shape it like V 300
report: V 8
